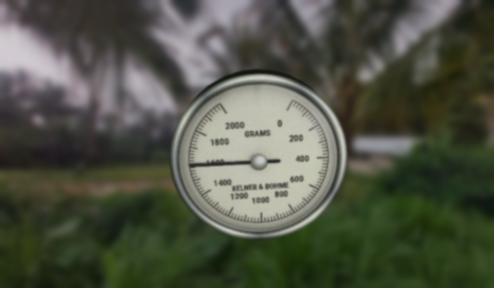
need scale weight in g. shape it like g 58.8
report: g 1600
